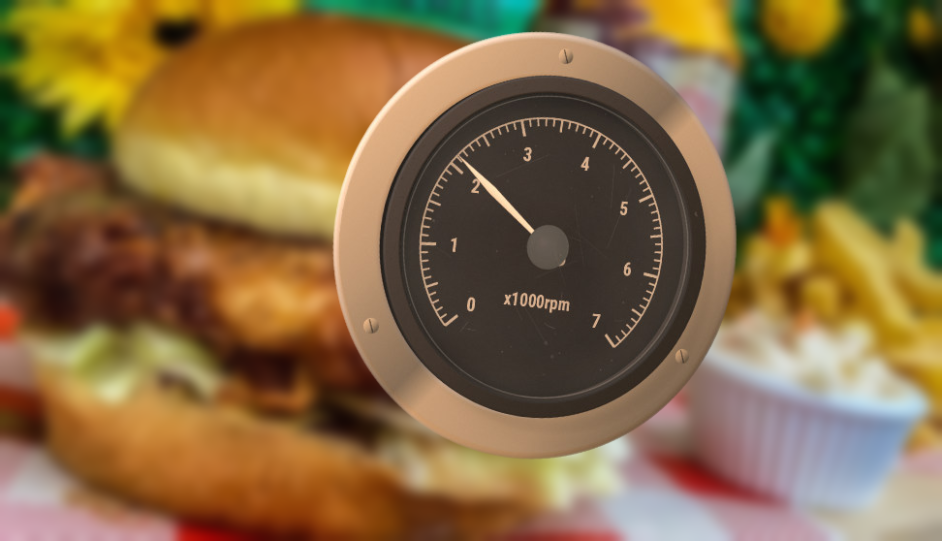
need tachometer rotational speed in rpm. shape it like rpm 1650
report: rpm 2100
